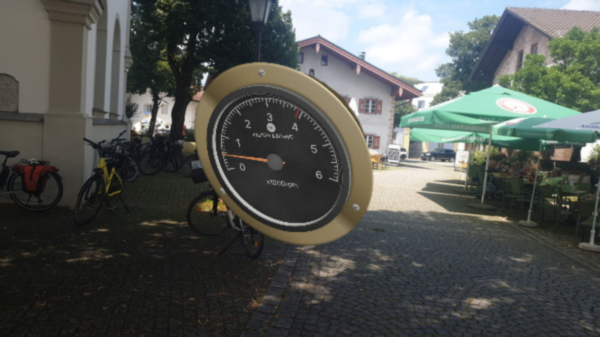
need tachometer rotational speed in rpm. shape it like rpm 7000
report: rpm 500
